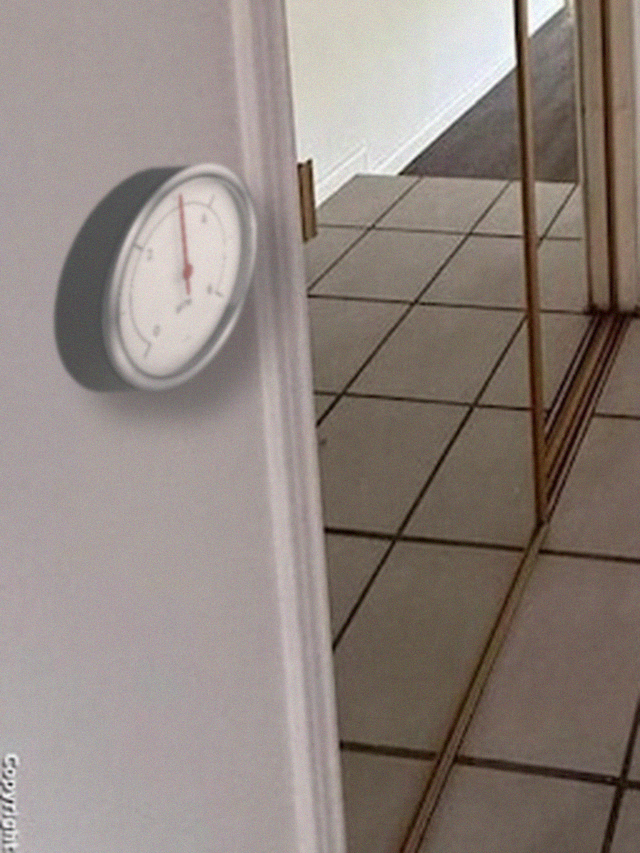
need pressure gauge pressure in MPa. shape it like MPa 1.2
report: MPa 3
